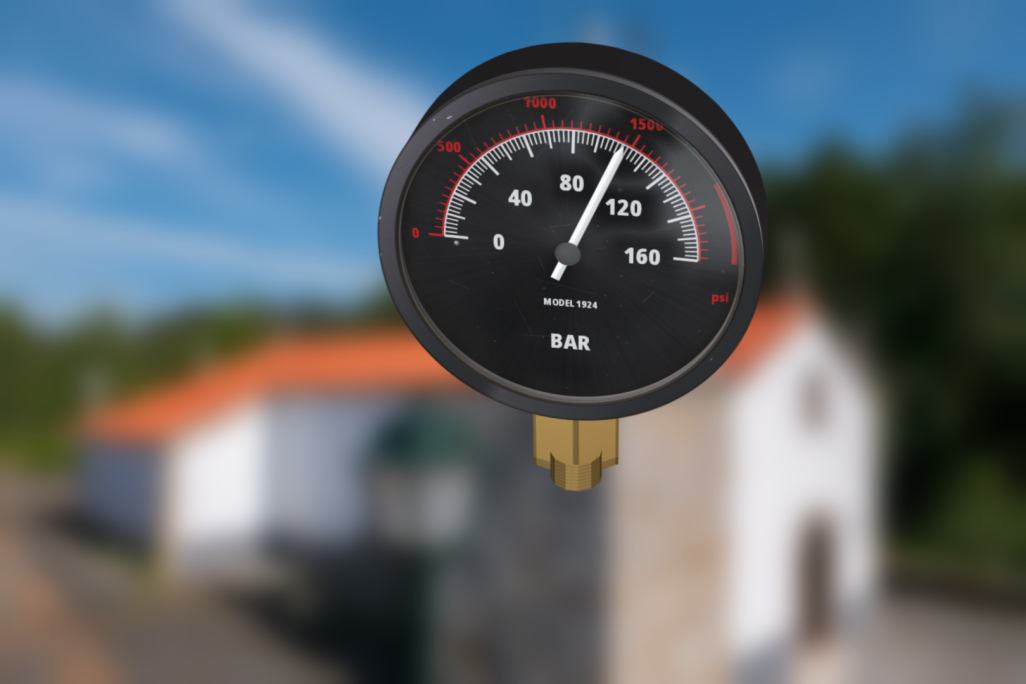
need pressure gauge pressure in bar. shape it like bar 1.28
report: bar 100
